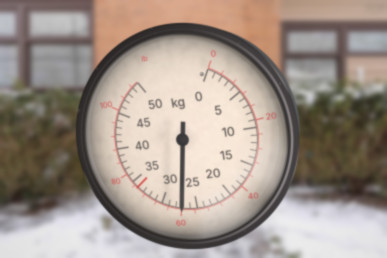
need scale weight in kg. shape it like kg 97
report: kg 27
